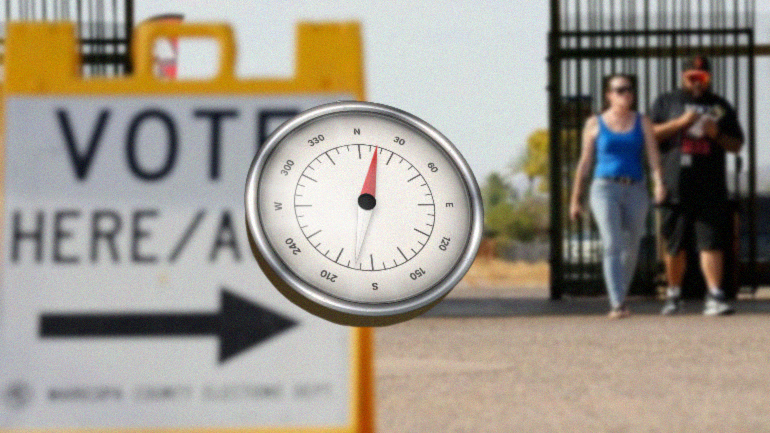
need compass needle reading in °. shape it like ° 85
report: ° 15
